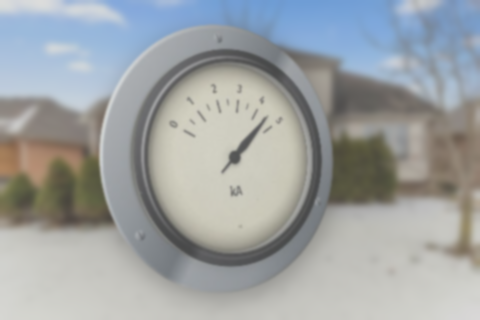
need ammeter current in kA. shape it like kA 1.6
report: kA 4.5
